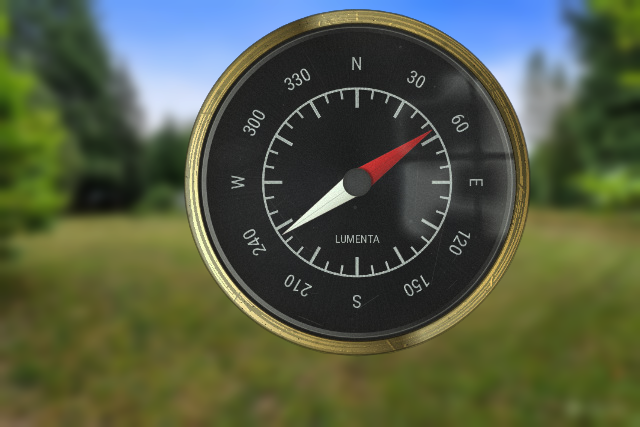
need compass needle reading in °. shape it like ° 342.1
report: ° 55
